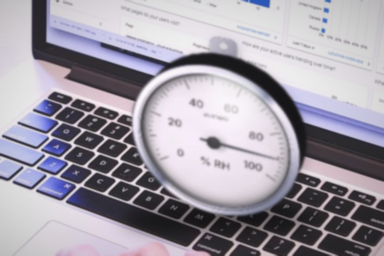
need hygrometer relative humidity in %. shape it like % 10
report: % 90
